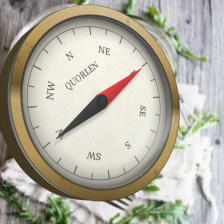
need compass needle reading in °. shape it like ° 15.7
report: ° 90
